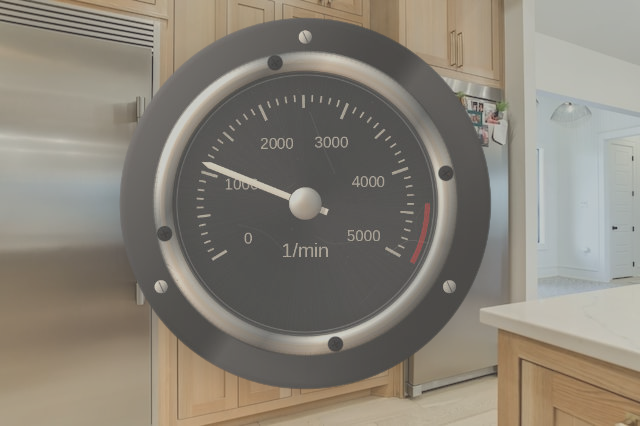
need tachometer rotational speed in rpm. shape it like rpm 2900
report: rpm 1100
